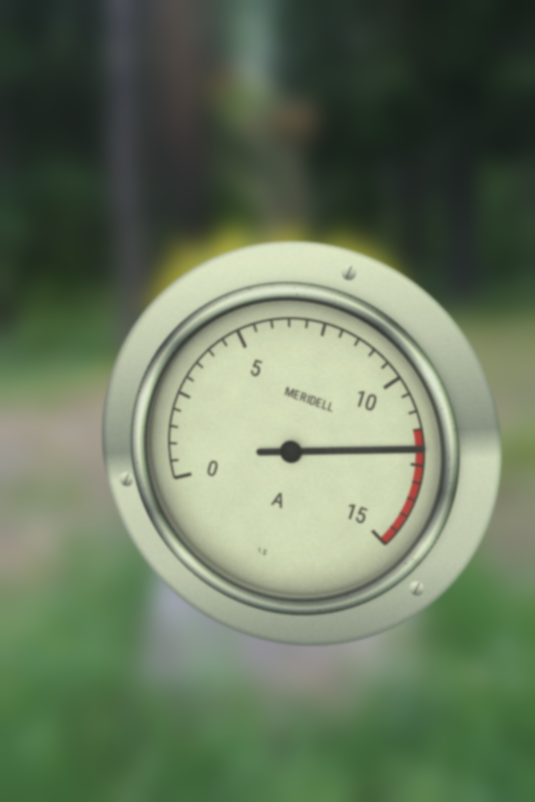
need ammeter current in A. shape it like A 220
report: A 12
